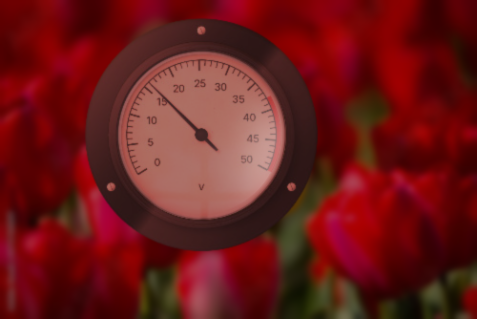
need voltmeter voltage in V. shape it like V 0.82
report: V 16
